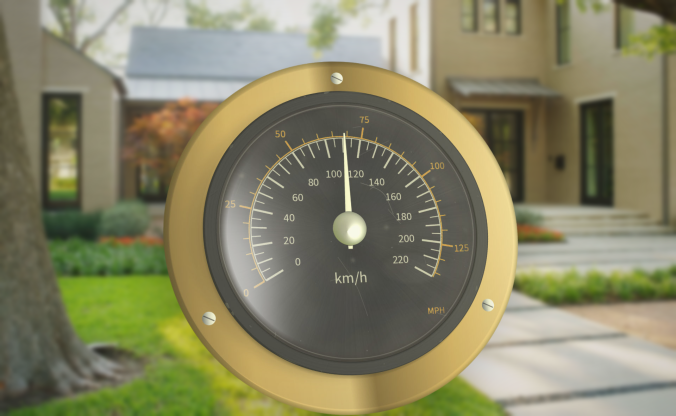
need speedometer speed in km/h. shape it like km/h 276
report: km/h 110
